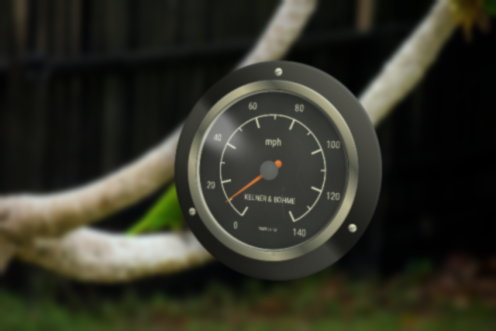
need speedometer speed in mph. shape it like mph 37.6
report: mph 10
